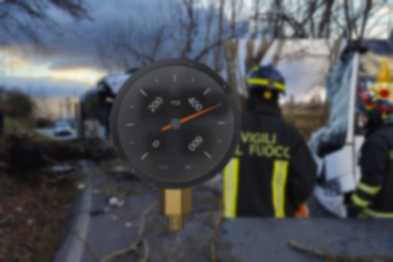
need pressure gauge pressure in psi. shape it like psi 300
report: psi 450
